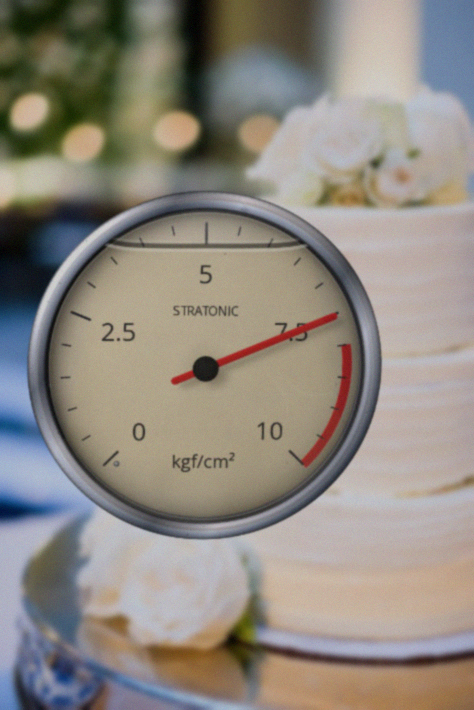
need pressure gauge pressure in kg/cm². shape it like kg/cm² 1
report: kg/cm² 7.5
